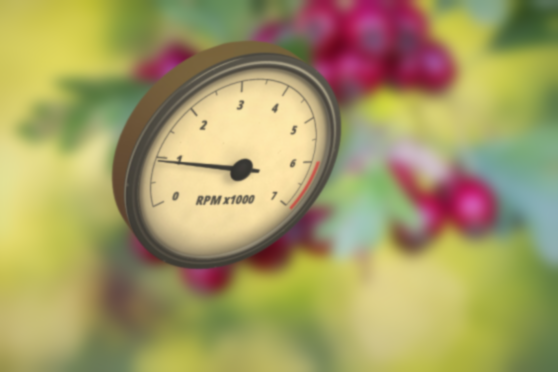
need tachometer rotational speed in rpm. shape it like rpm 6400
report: rpm 1000
